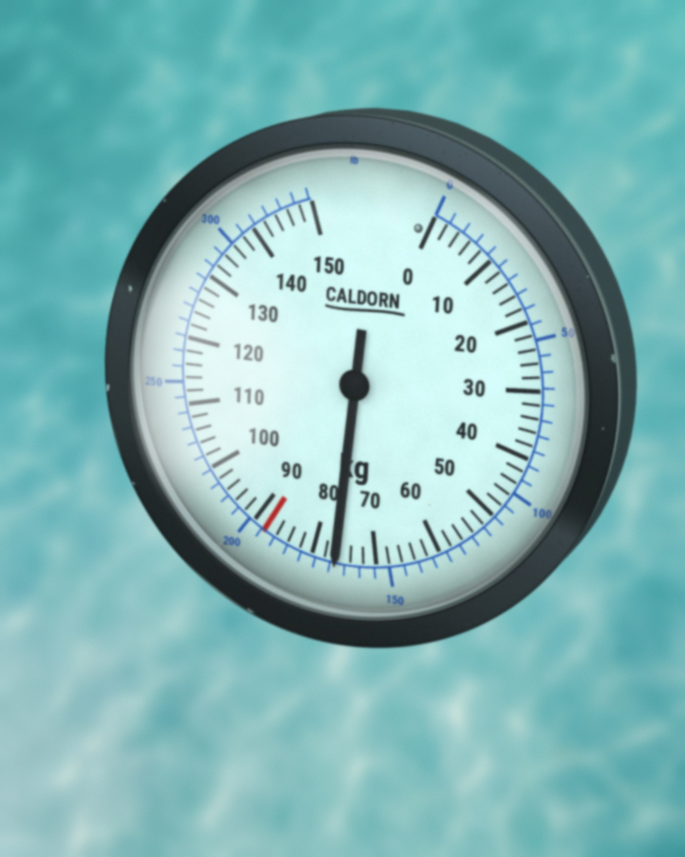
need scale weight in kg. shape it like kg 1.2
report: kg 76
